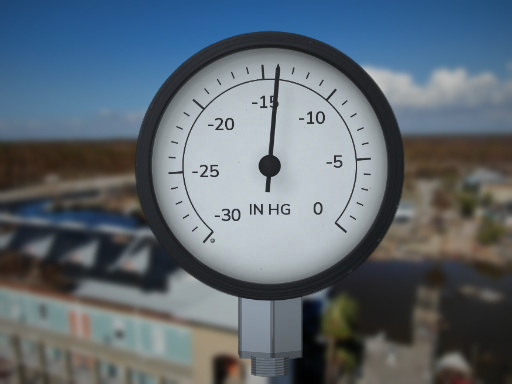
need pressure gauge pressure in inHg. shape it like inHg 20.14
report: inHg -14
